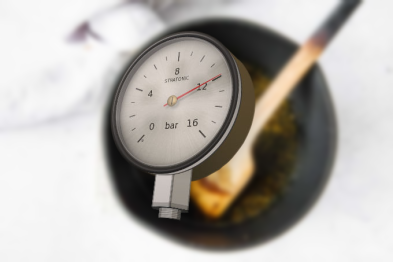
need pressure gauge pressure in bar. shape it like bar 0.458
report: bar 12
